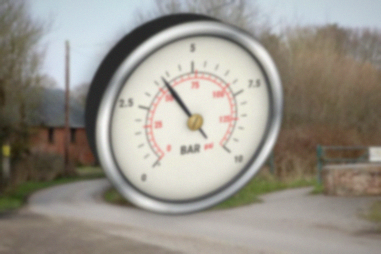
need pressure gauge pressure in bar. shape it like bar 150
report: bar 3.75
